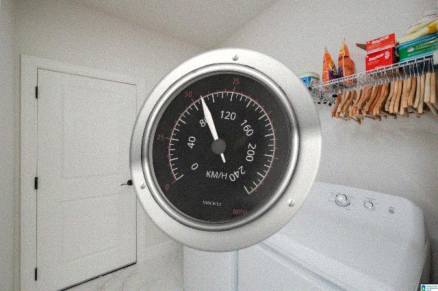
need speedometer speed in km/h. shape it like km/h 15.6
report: km/h 90
